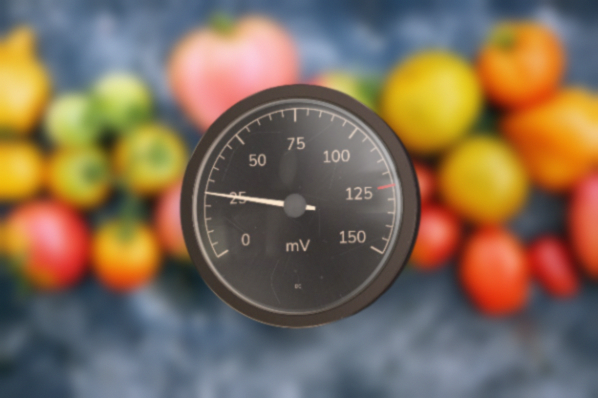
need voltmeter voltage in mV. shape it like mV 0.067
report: mV 25
